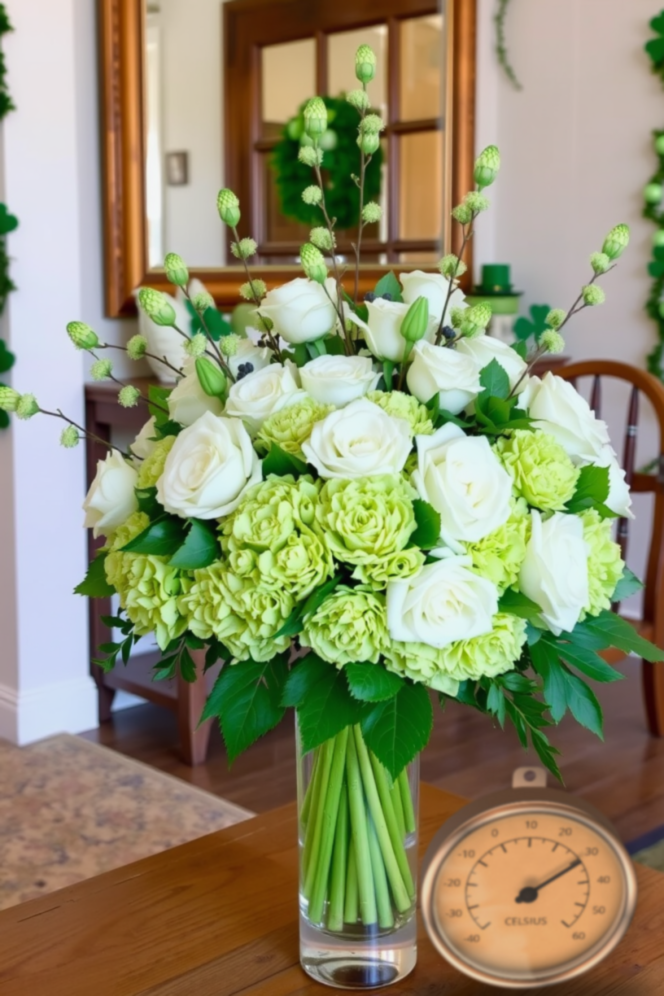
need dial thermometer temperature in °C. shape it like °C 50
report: °C 30
